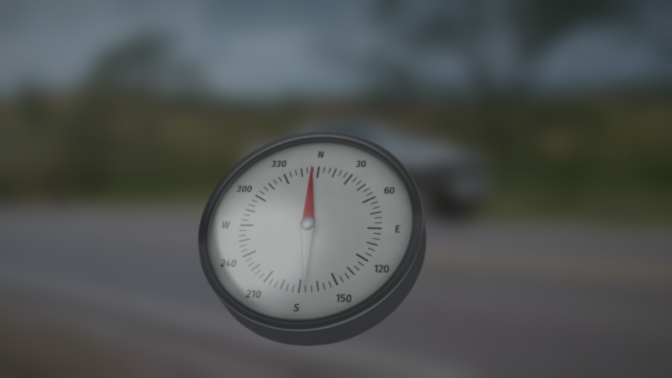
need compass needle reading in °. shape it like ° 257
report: ° 355
